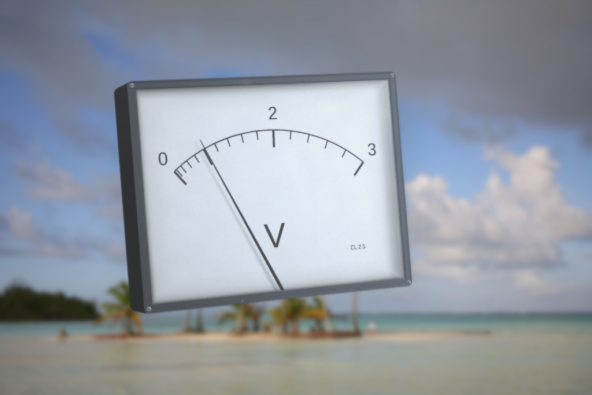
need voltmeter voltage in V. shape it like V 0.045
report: V 1
